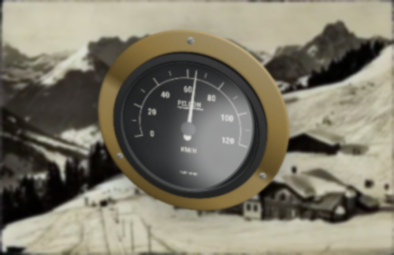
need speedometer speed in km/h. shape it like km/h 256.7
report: km/h 65
